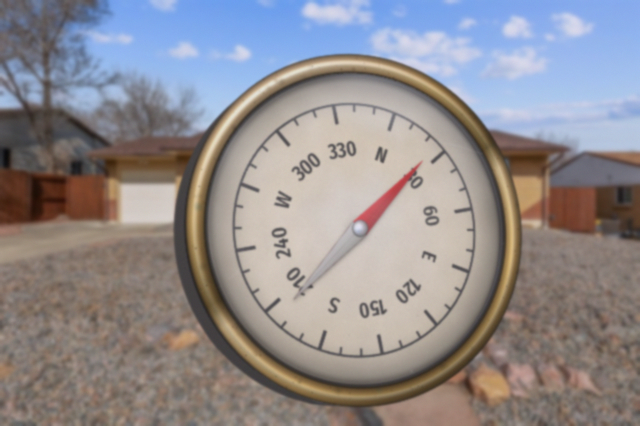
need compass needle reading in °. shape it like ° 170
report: ° 25
